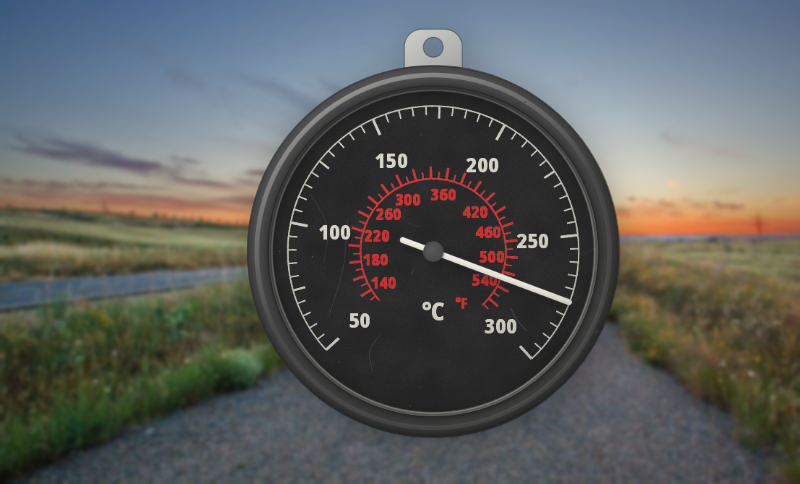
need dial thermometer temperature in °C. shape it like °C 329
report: °C 275
